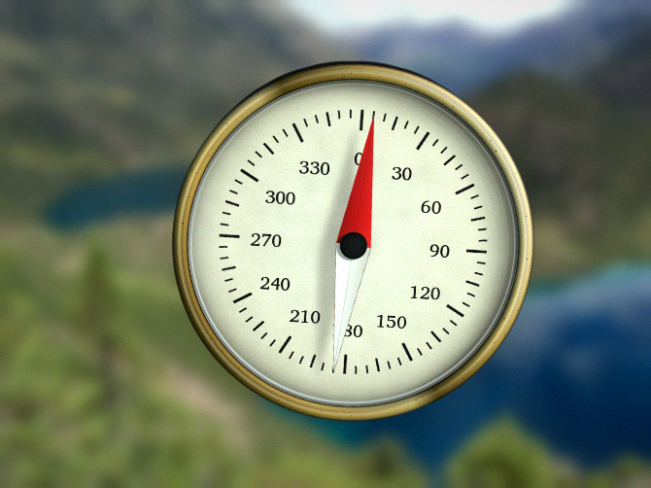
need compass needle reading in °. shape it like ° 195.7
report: ° 5
